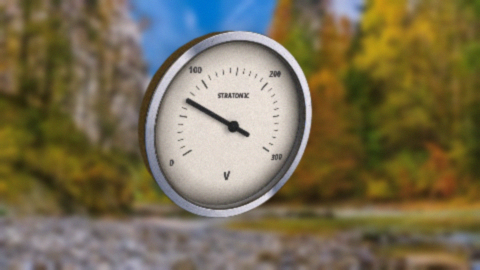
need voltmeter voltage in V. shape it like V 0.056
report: V 70
